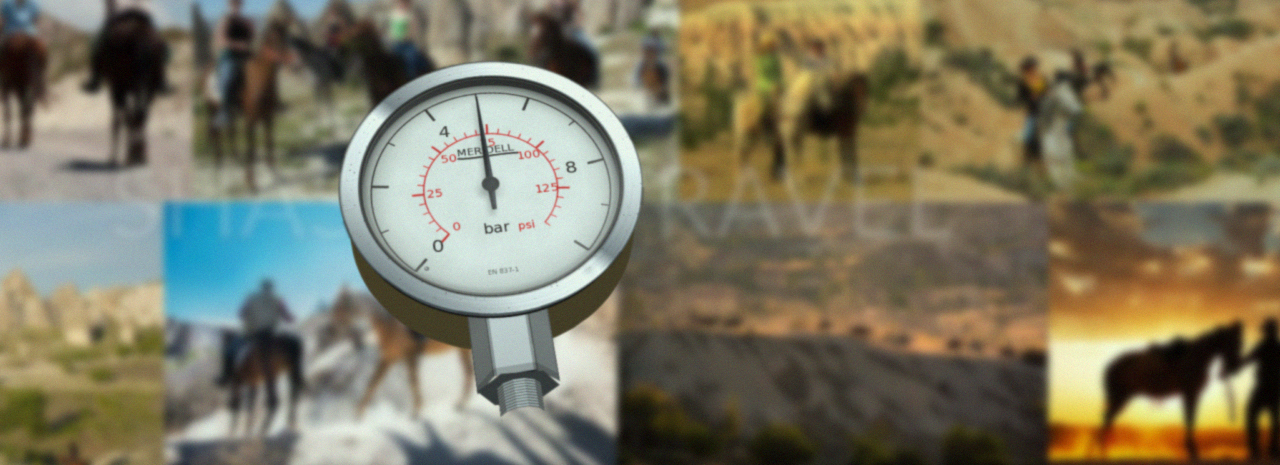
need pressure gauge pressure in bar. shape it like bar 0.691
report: bar 5
